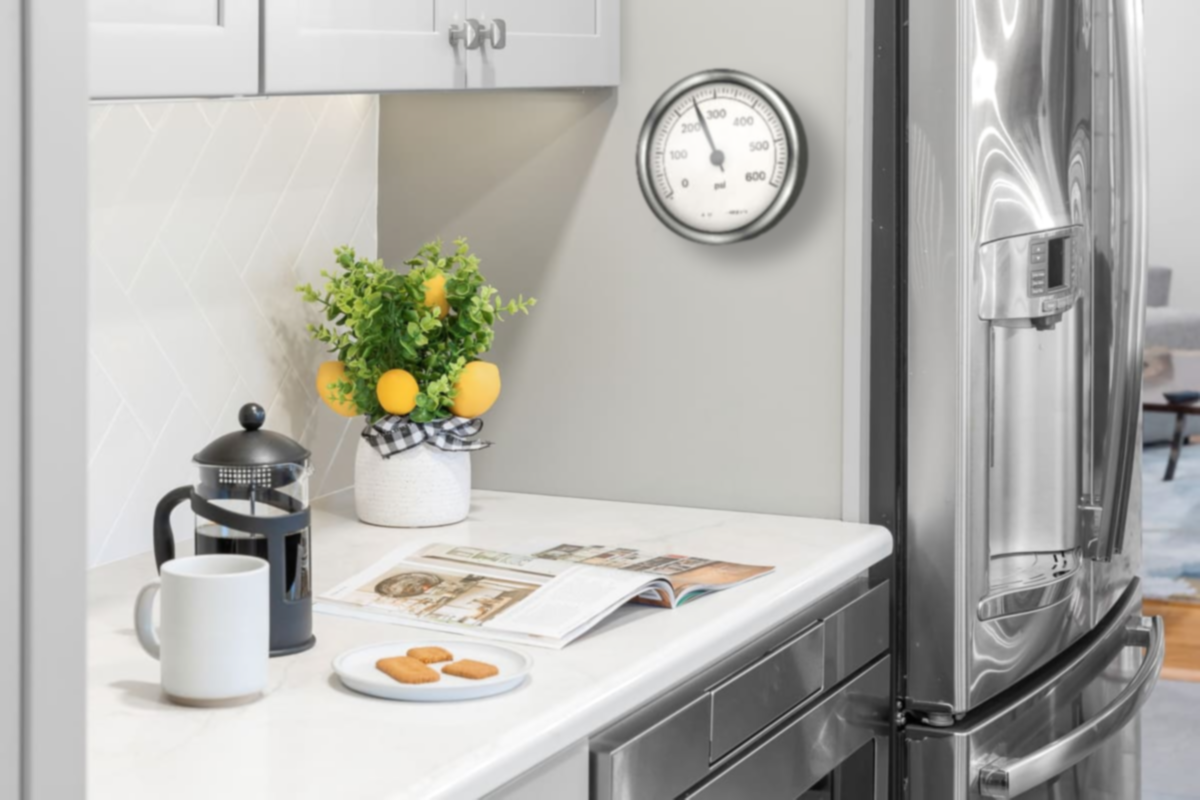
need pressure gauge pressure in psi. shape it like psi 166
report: psi 250
